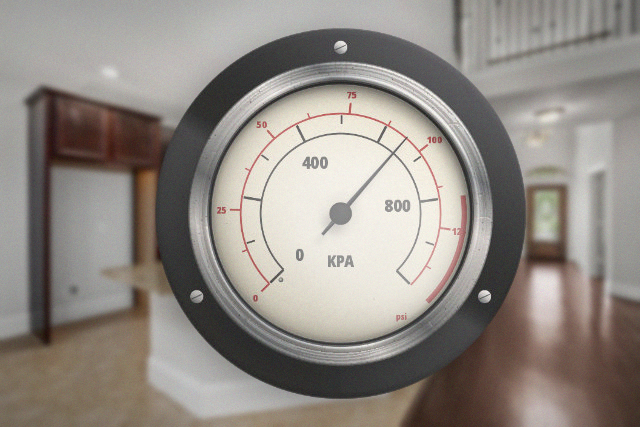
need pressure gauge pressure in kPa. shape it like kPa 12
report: kPa 650
